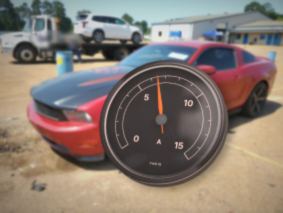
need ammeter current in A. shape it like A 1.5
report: A 6.5
